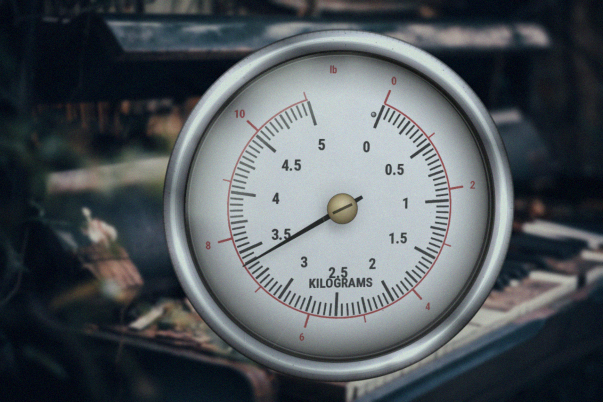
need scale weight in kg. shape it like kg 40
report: kg 3.4
